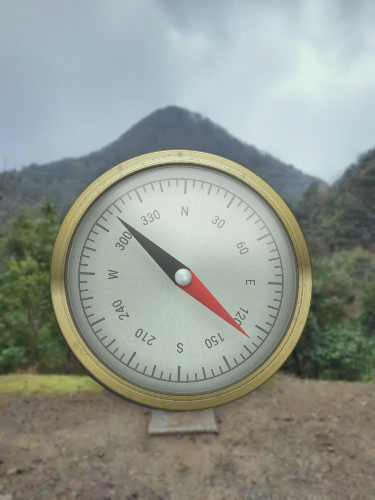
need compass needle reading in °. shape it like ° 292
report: ° 130
